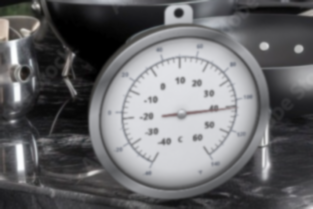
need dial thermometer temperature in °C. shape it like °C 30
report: °C 40
